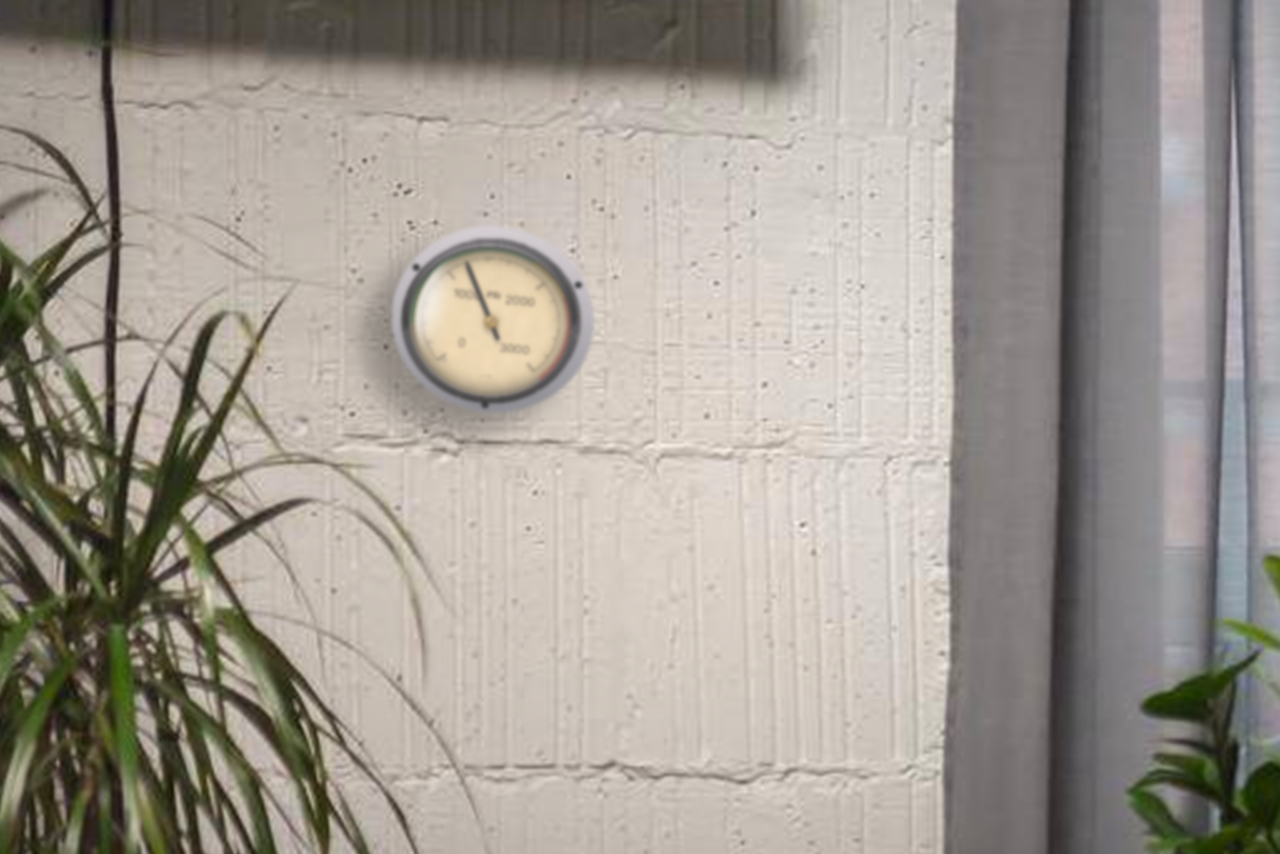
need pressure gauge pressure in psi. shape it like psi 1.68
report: psi 1200
